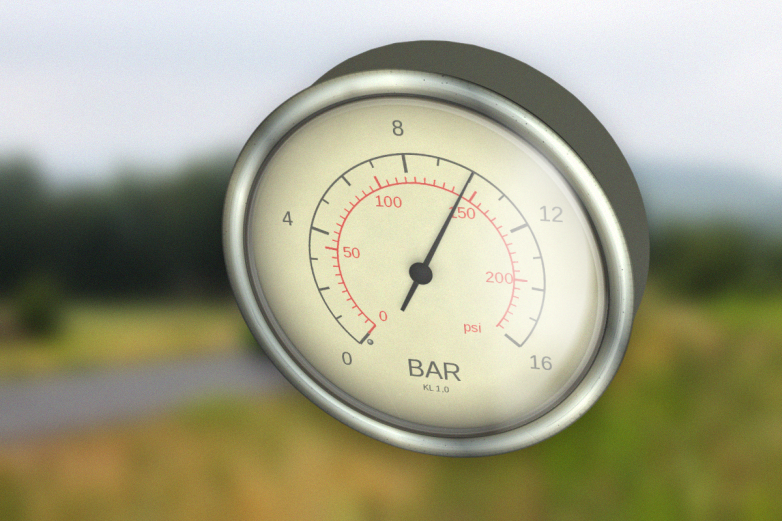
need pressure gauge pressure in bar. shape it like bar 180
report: bar 10
